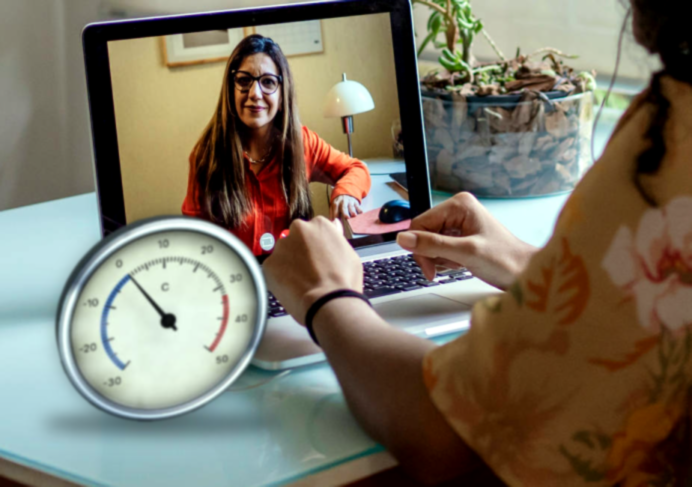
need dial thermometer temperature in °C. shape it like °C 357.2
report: °C 0
